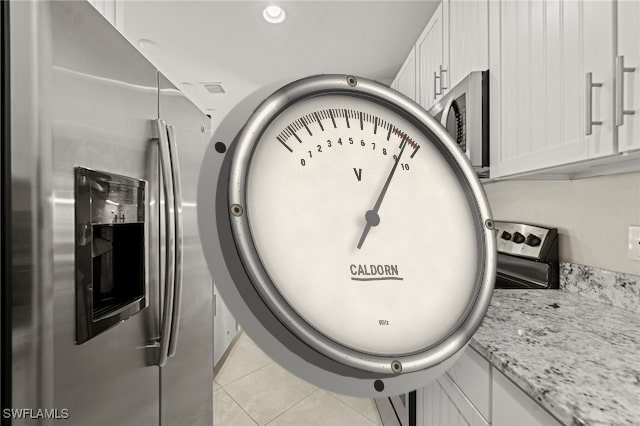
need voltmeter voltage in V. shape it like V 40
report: V 9
